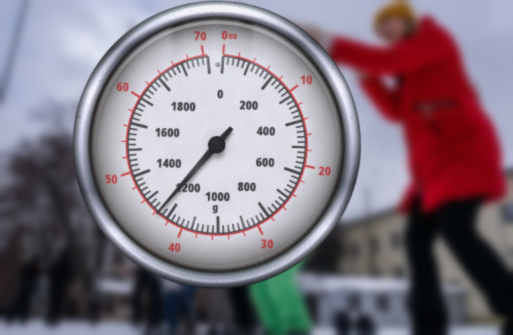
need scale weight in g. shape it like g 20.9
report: g 1240
